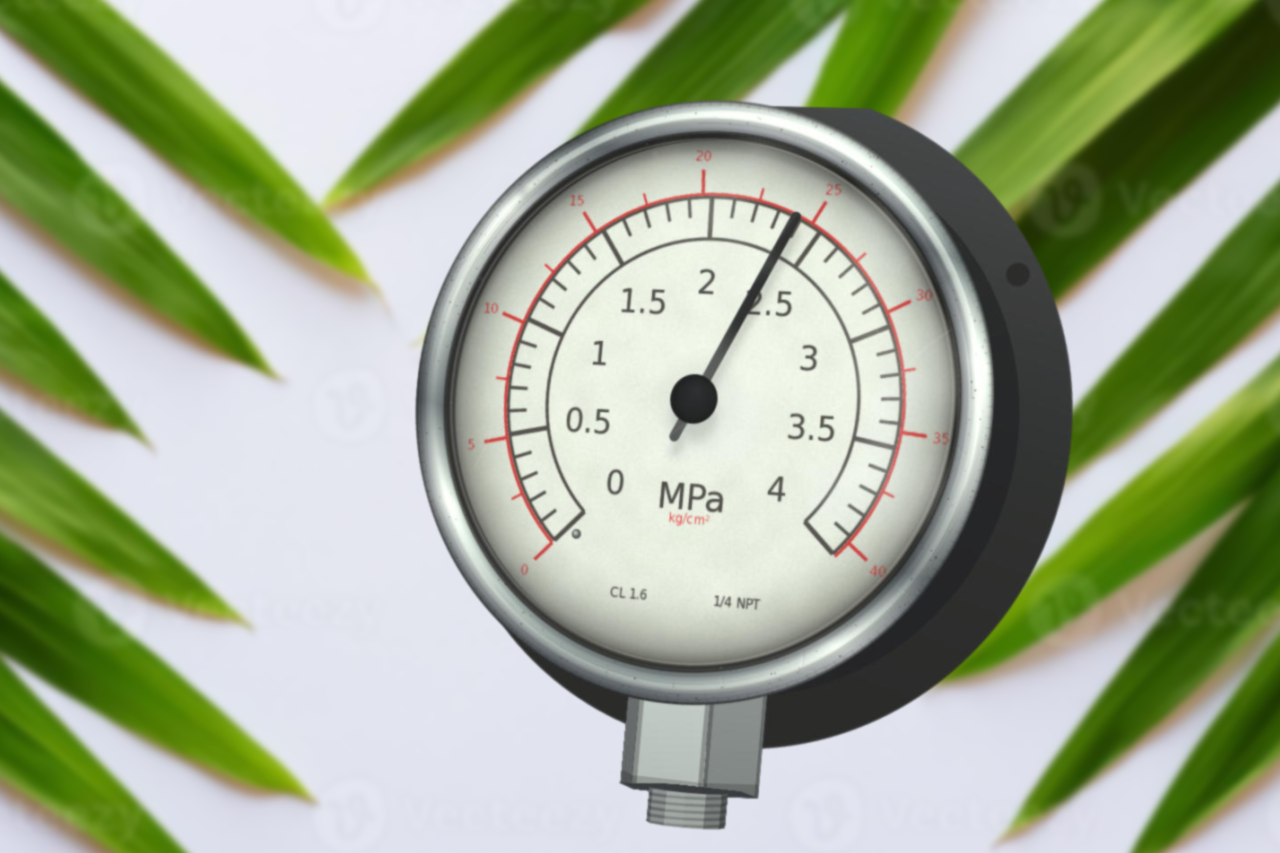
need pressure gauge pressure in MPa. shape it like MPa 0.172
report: MPa 2.4
